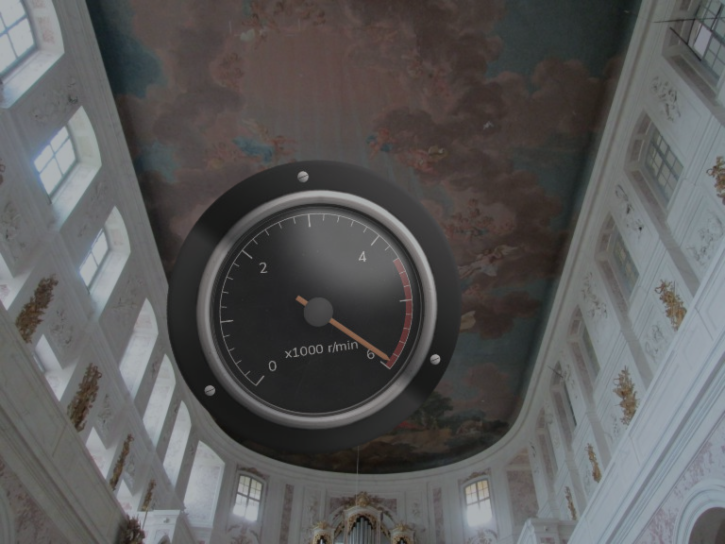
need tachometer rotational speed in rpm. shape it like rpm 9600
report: rpm 5900
